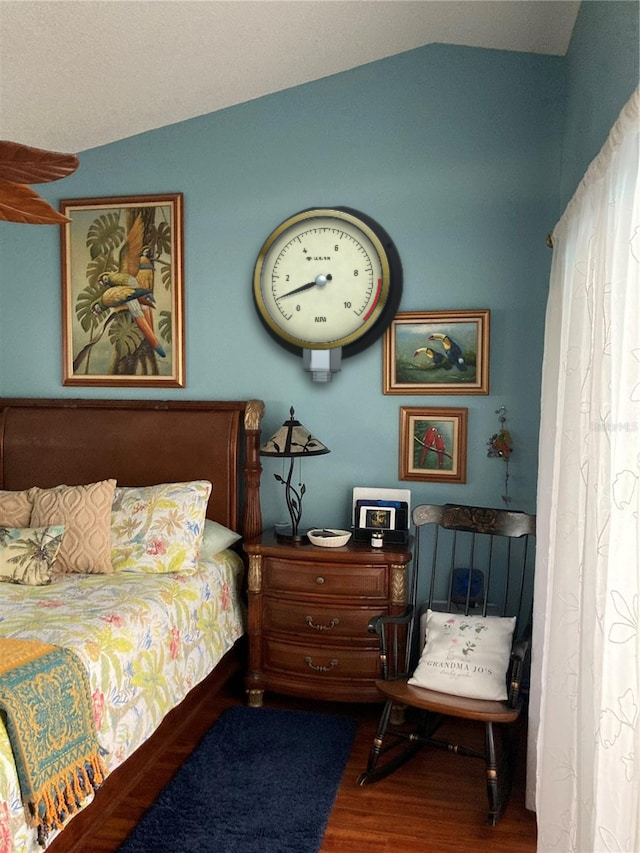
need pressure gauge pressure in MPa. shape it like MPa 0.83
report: MPa 1
